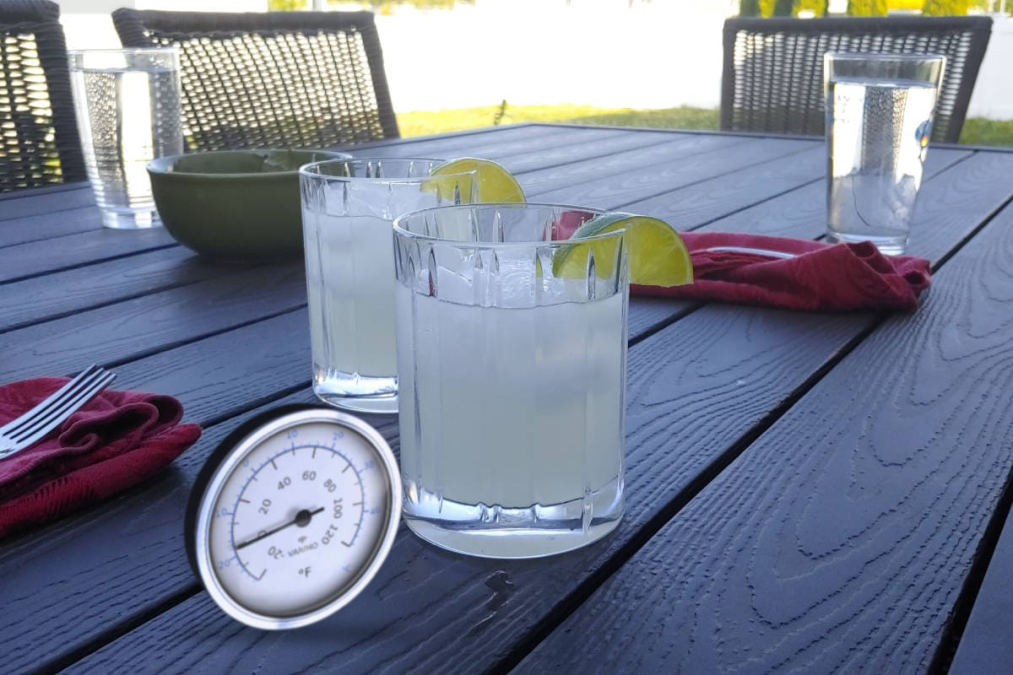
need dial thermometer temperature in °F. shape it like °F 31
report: °F 0
